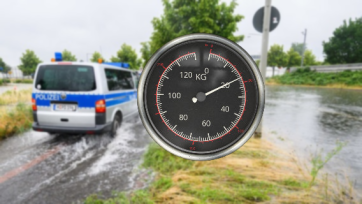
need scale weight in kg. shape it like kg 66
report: kg 20
